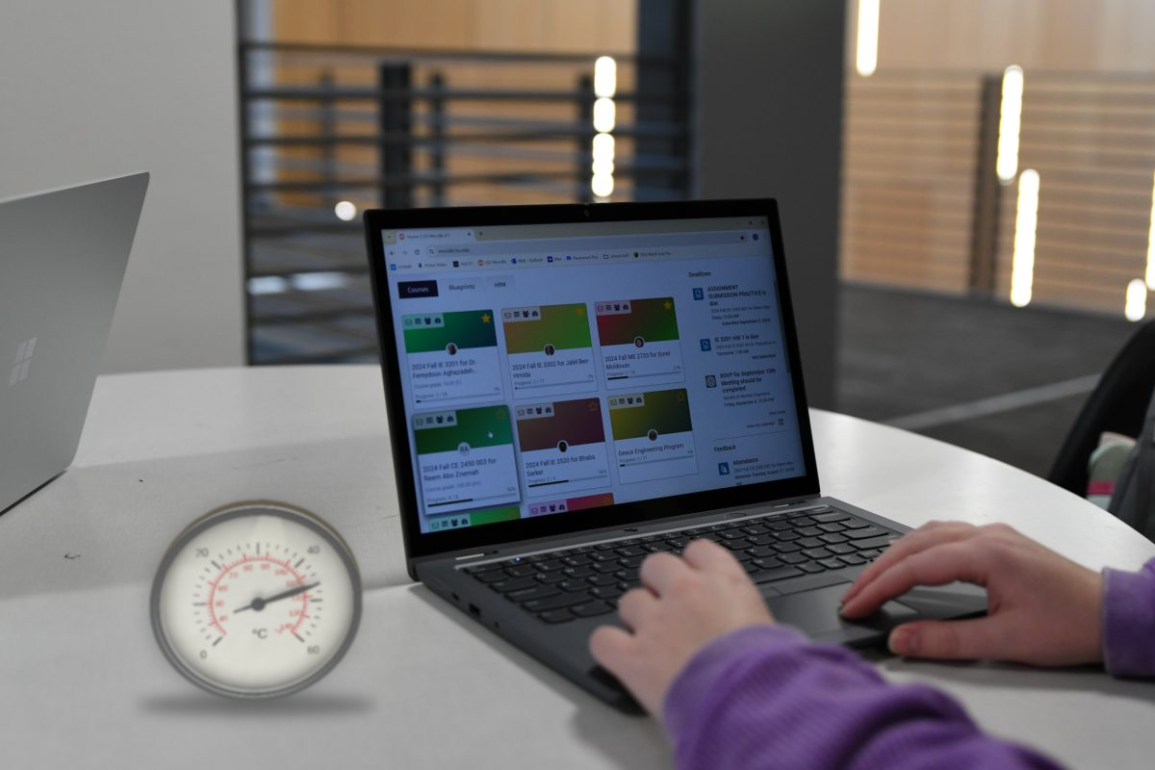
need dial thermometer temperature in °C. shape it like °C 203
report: °C 46
